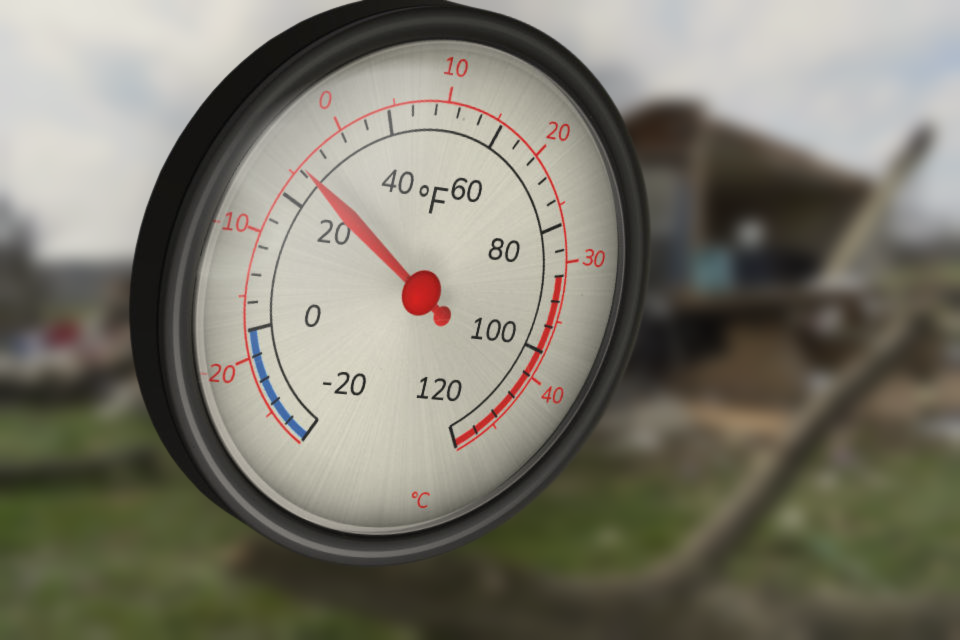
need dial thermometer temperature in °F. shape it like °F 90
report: °F 24
